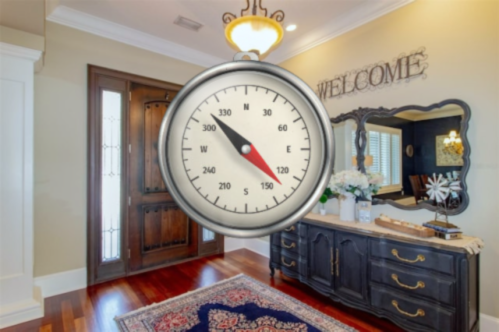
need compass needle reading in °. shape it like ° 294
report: ° 135
